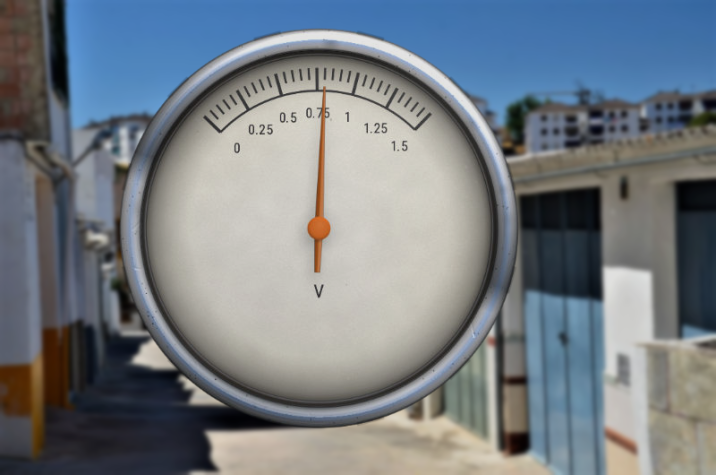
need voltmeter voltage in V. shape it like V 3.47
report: V 0.8
